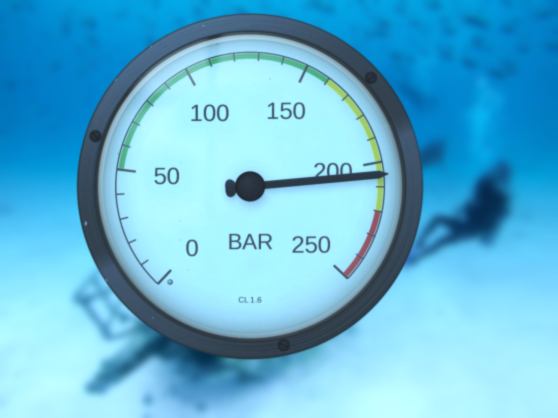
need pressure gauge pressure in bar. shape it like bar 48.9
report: bar 205
